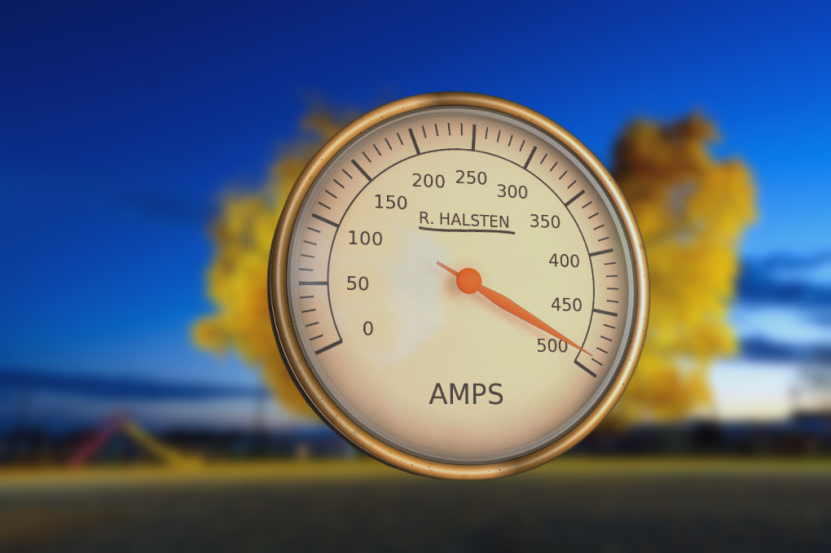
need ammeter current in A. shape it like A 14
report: A 490
